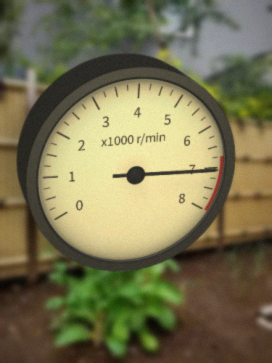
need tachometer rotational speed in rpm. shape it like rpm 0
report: rpm 7000
